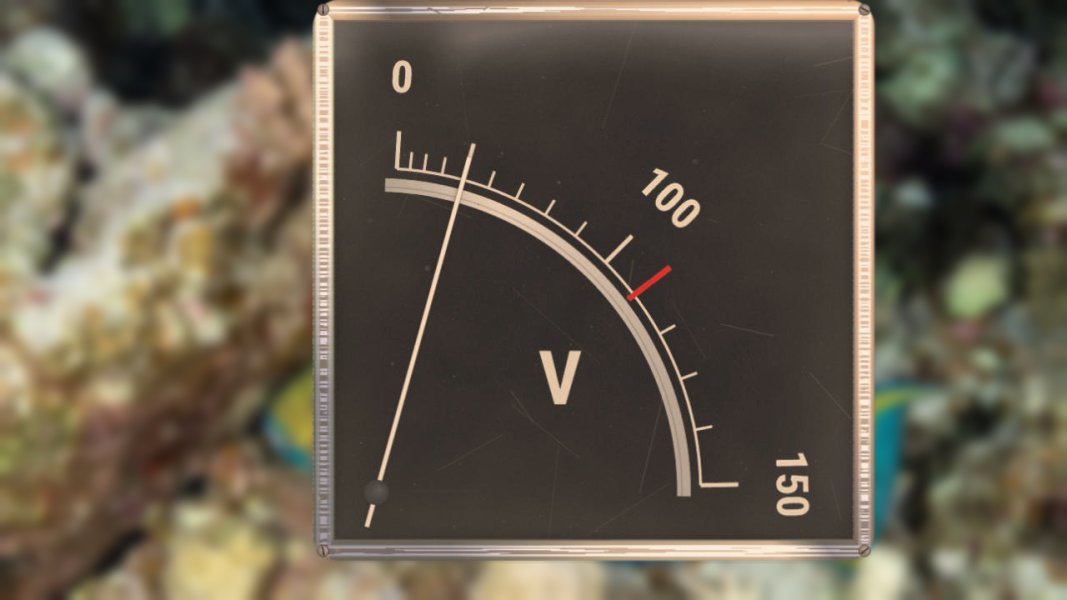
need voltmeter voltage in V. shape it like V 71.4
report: V 50
